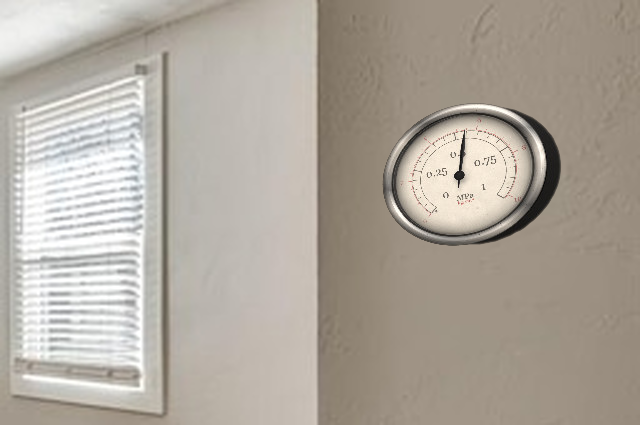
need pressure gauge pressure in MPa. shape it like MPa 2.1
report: MPa 0.55
